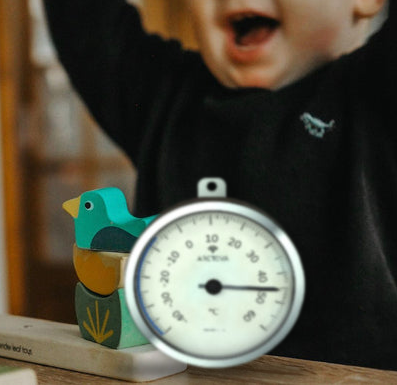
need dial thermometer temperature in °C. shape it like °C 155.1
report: °C 45
